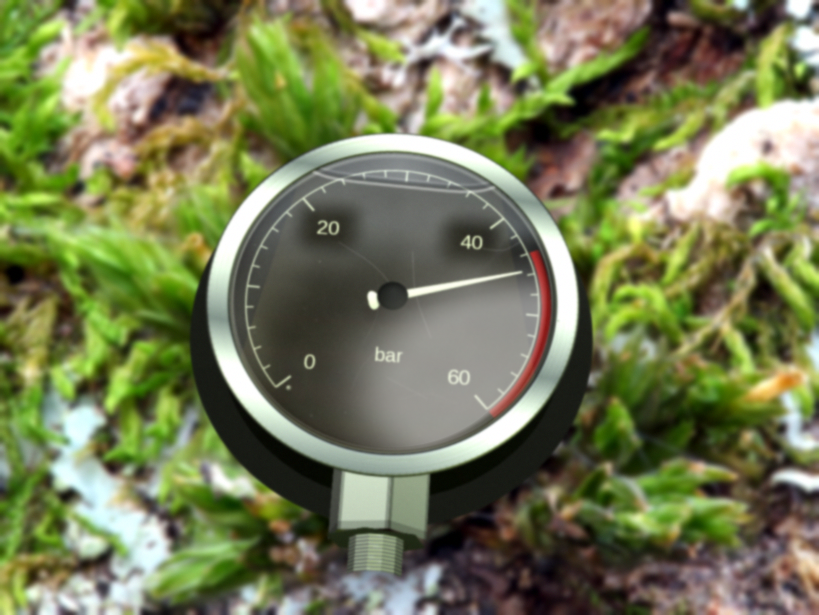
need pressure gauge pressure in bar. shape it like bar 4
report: bar 46
